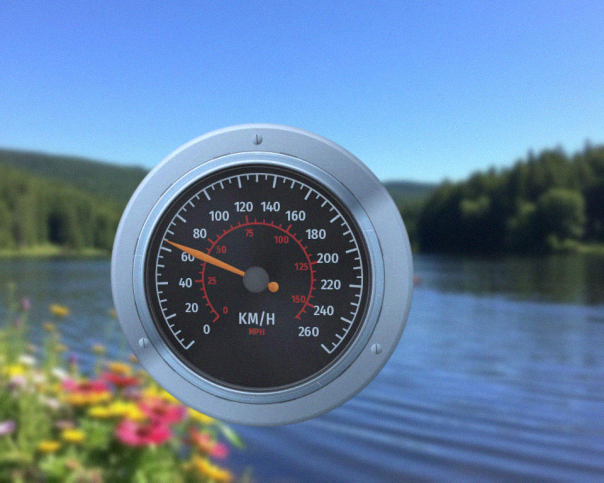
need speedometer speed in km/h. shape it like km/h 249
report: km/h 65
